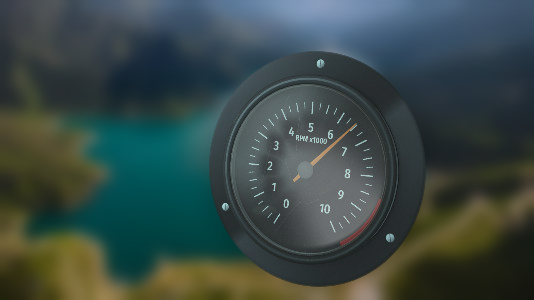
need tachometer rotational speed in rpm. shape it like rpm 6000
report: rpm 6500
